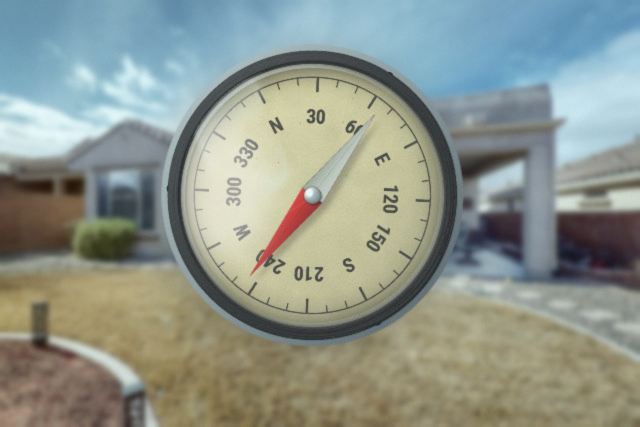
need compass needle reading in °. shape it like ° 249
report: ° 245
